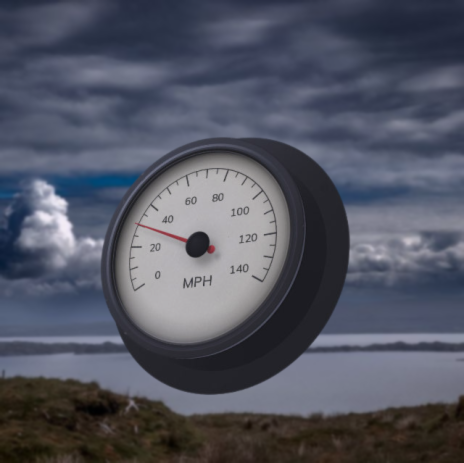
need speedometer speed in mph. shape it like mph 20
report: mph 30
